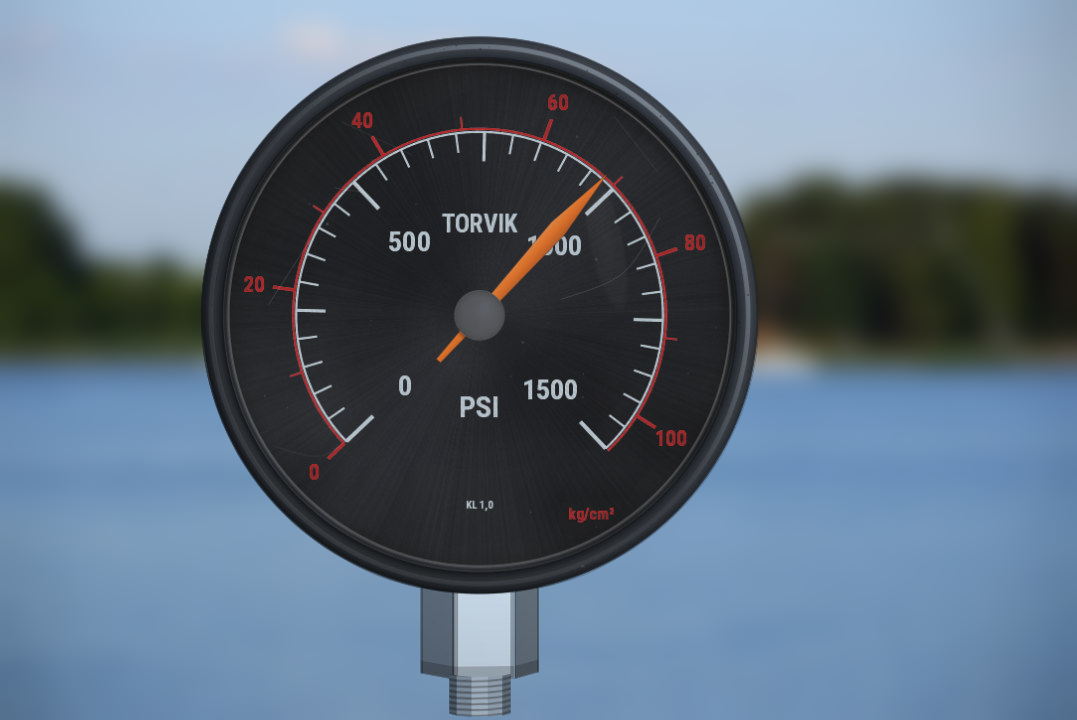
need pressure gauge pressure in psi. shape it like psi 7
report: psi 975
